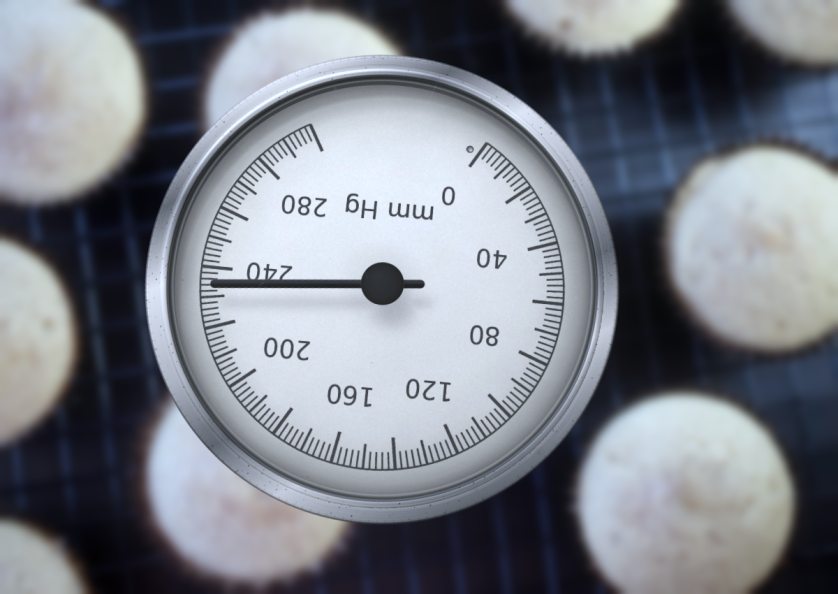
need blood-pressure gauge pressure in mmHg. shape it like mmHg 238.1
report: mmHg 234
